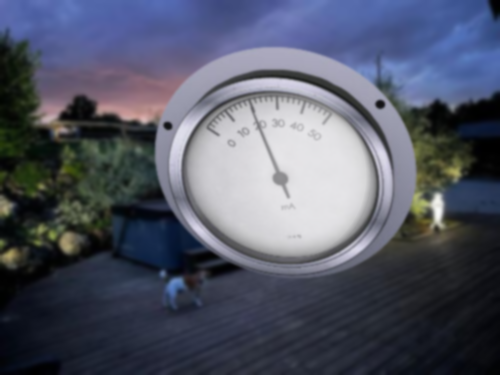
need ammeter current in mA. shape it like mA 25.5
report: mA 20
